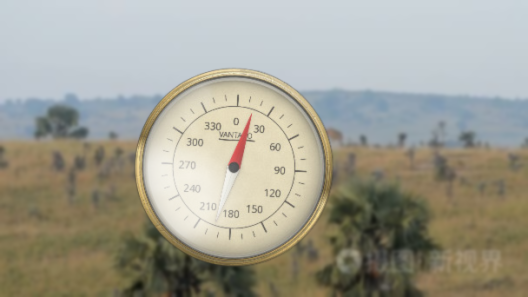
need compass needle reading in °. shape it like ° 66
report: ° 15
